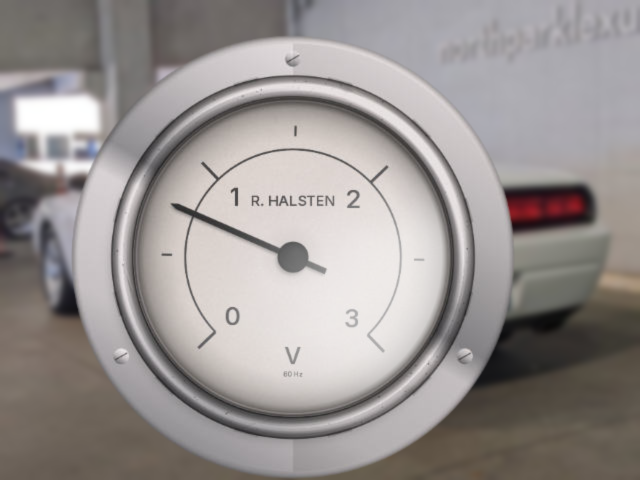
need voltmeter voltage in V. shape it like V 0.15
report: V 0.75
